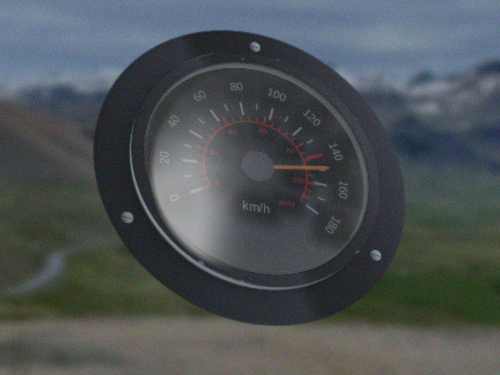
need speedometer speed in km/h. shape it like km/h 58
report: km/h 150
